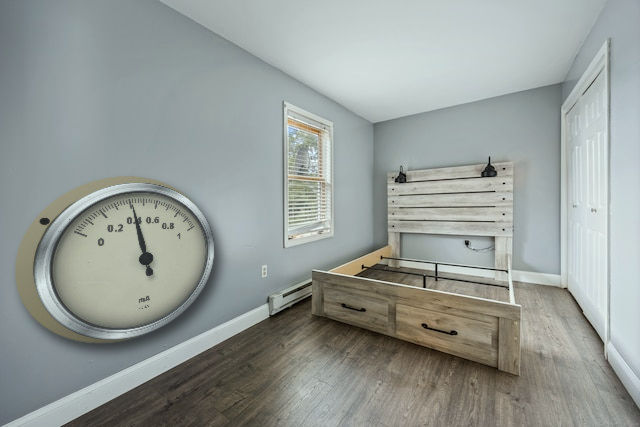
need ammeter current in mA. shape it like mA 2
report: mA 0.4
